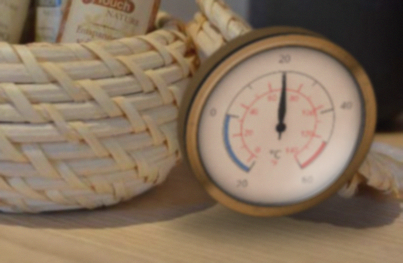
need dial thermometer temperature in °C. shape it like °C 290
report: °C 20
